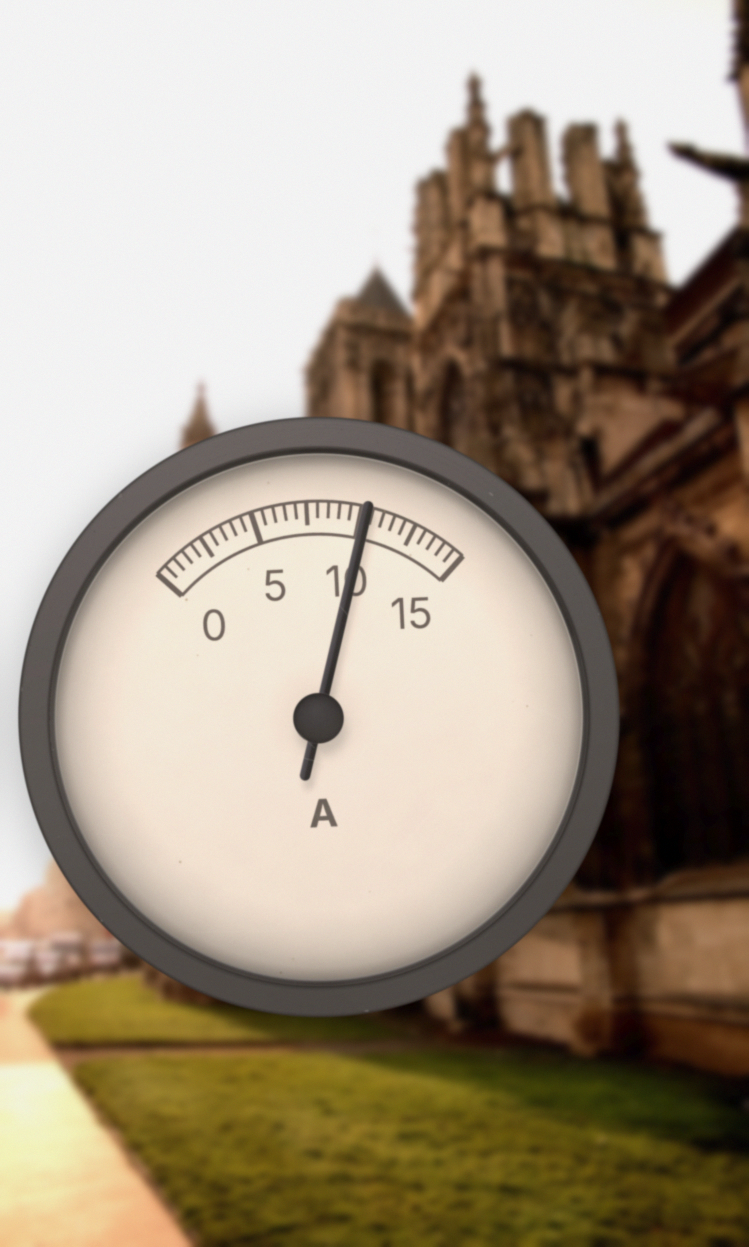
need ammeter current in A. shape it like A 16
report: A 10.25
